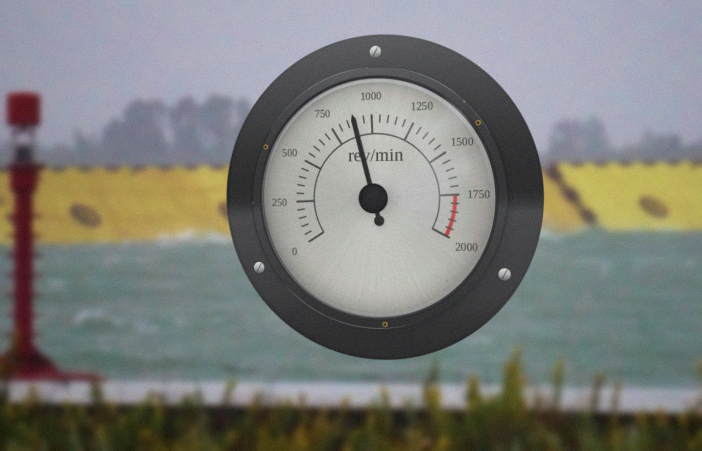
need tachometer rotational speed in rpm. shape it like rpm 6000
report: rpm 900
